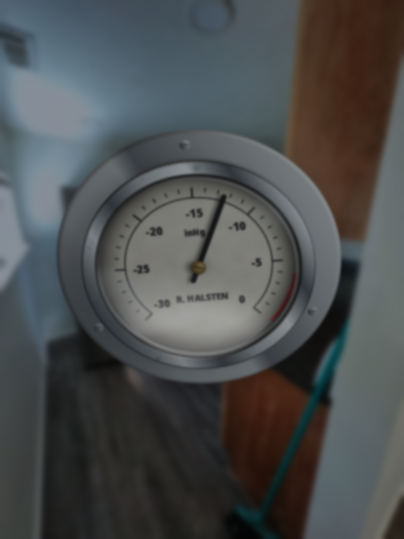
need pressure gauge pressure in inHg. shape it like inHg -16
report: inHg -12.5
